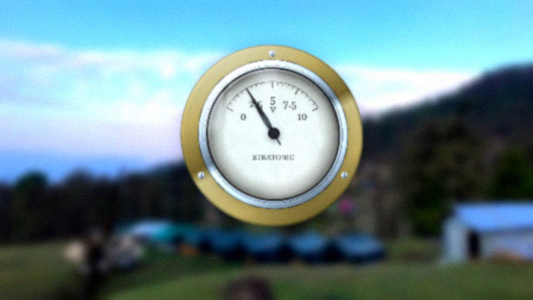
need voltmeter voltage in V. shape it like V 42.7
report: V 2.5
